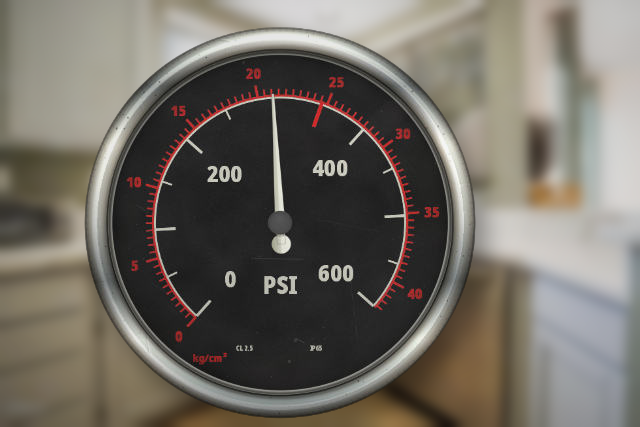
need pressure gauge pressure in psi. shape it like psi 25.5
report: psi 300
